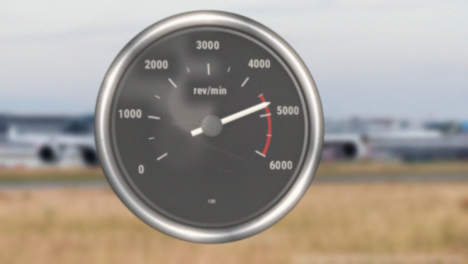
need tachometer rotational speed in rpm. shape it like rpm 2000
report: rpm 4750
